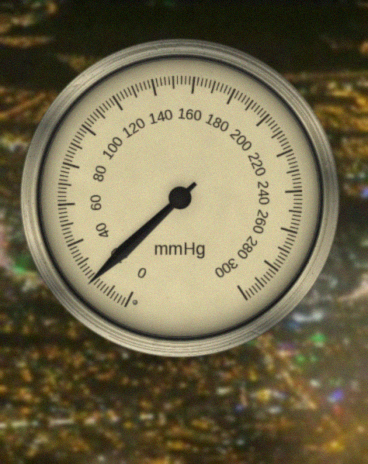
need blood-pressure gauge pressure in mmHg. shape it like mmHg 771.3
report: mmHg 20
